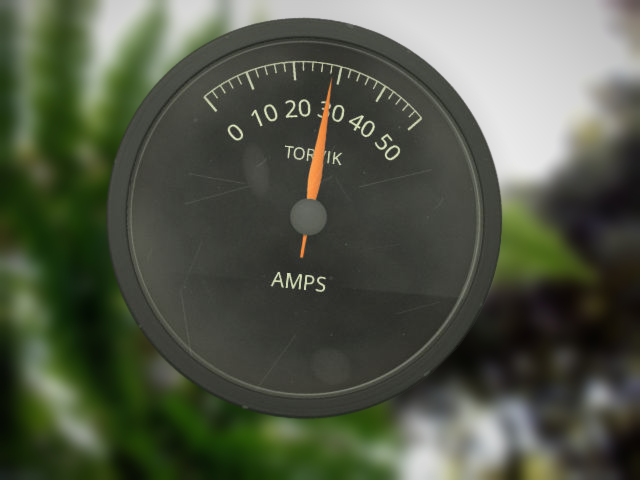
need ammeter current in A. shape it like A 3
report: A 28
